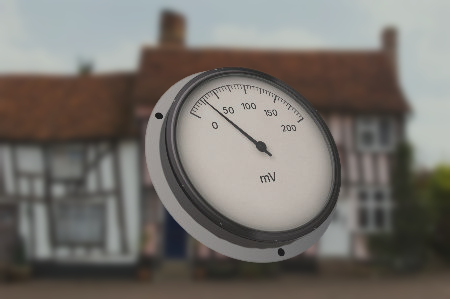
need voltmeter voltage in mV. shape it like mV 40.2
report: mV 25
